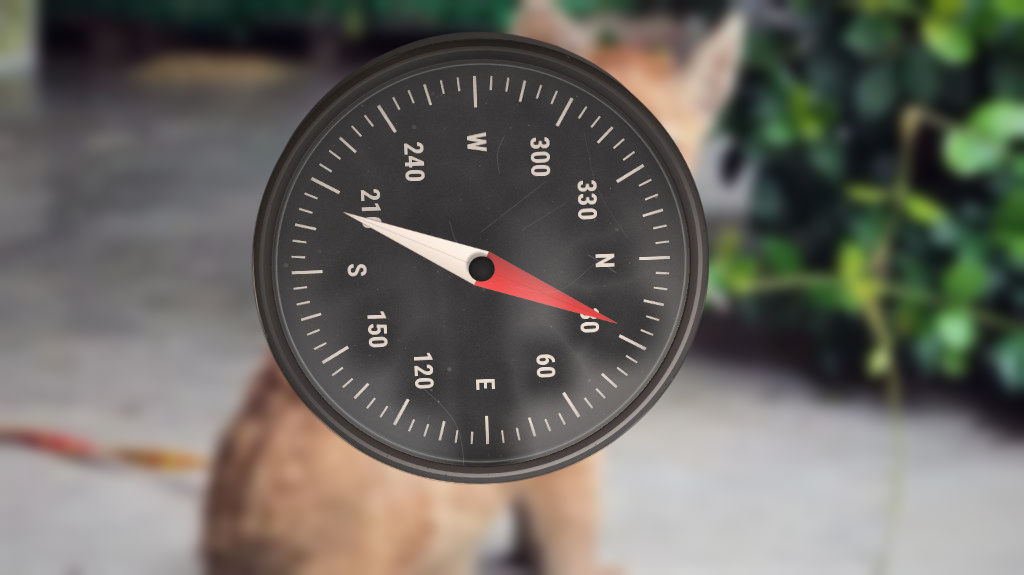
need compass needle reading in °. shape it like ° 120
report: ° 25
